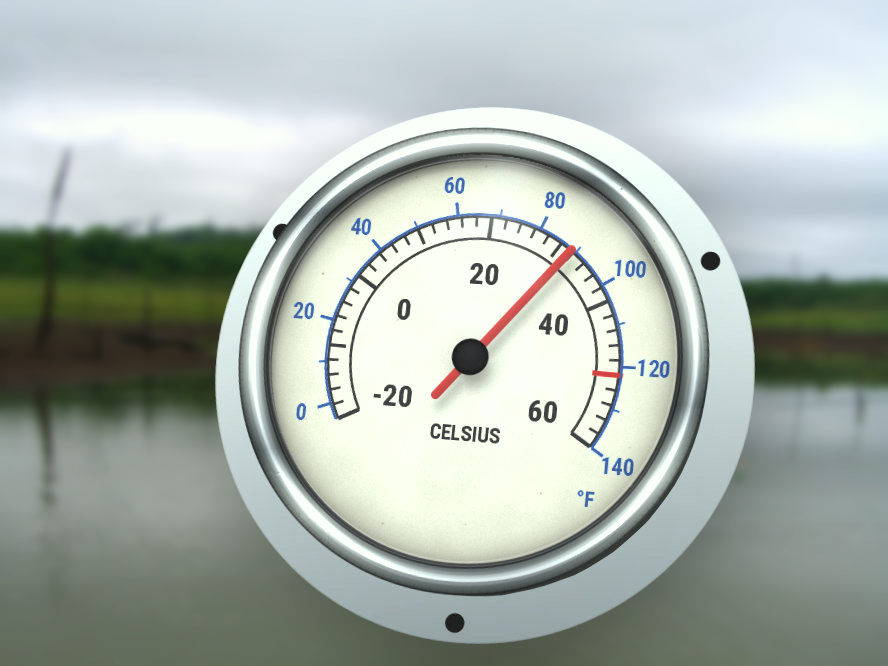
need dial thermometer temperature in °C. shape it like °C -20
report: °C 32
